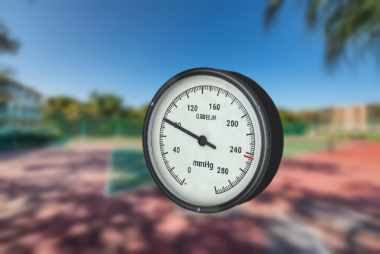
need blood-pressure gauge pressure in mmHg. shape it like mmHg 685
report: mmHg 80
